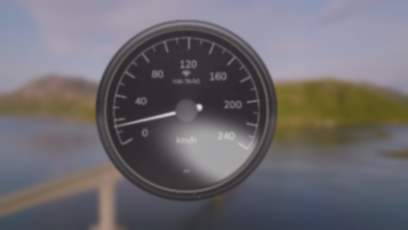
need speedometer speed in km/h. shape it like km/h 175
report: km/h 15
